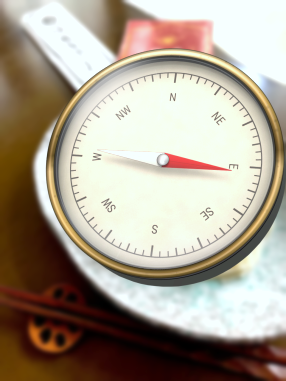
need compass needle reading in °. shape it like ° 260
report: ° 95
